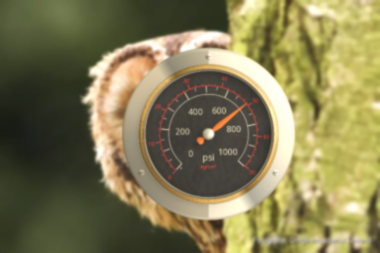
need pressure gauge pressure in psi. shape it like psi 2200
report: psi 700
